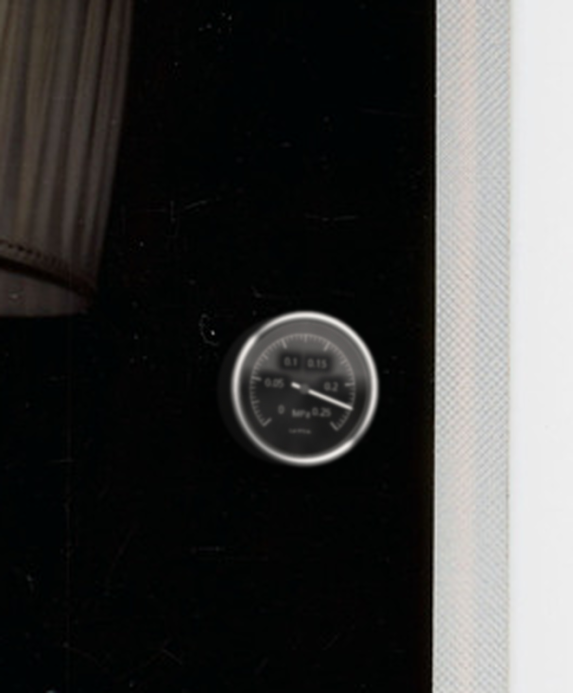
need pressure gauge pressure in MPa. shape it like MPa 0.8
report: MPa 0.225
